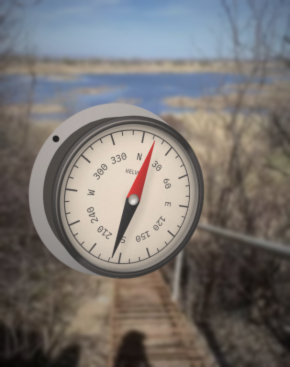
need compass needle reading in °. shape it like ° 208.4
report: ° 10
